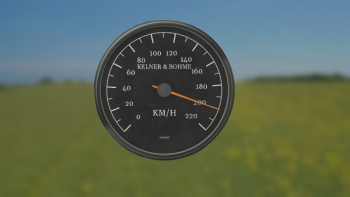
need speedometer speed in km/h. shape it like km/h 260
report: km/h 200
